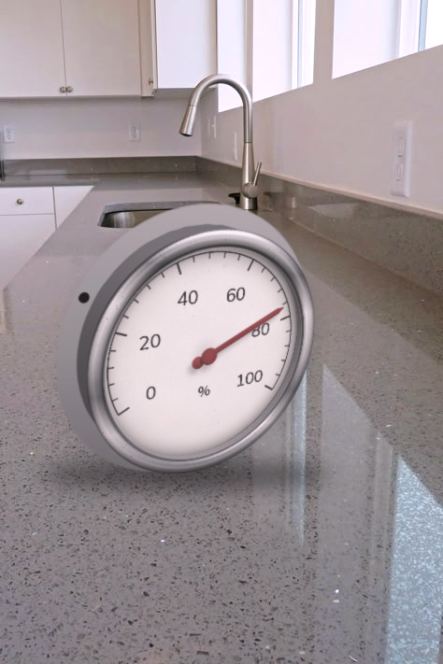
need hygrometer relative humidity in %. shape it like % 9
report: % 76
